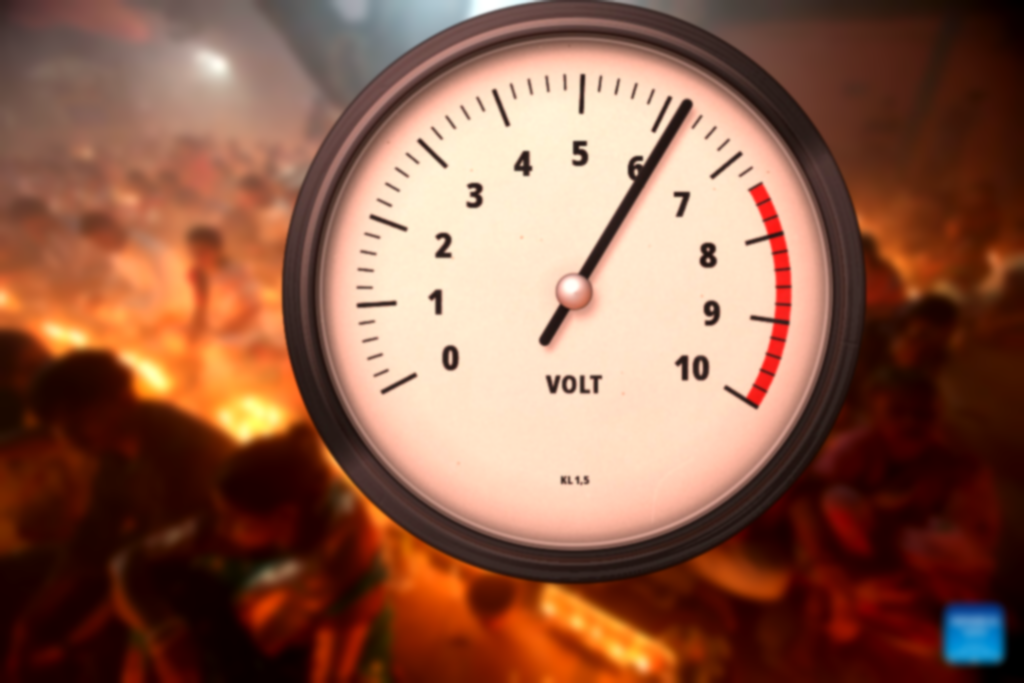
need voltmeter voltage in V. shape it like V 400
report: V 6.2
